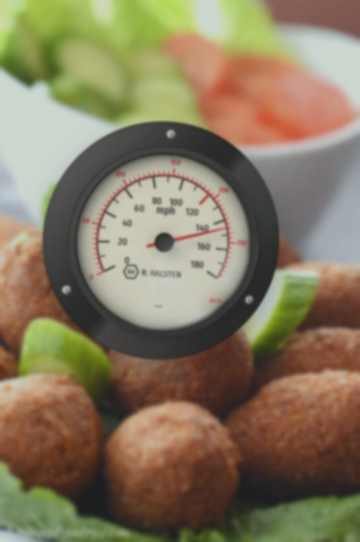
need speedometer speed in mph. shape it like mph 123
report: mph 145
